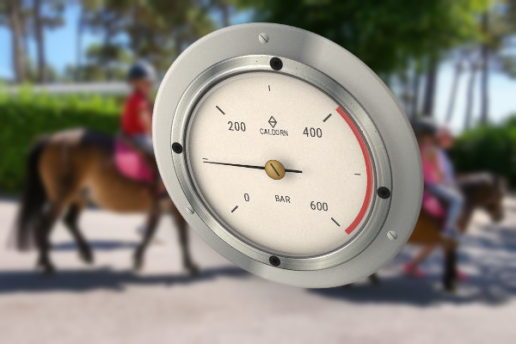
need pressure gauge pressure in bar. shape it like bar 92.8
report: bar 100
